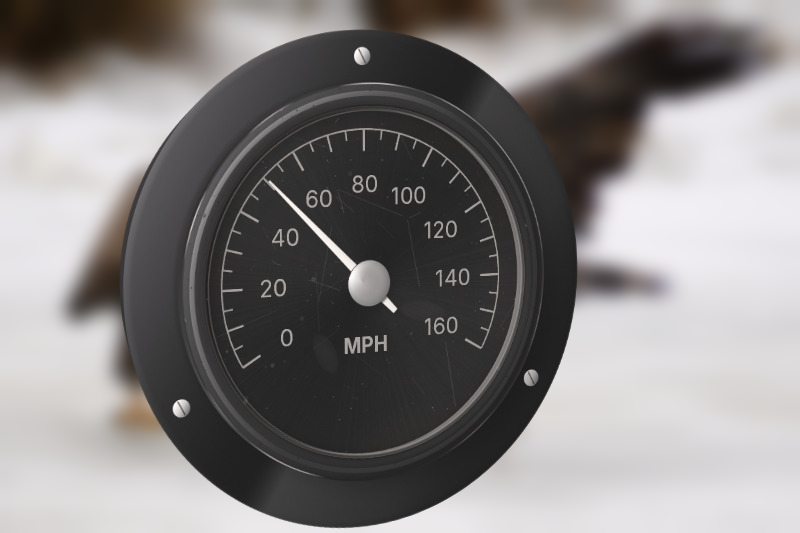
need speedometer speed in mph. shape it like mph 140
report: mph 50
